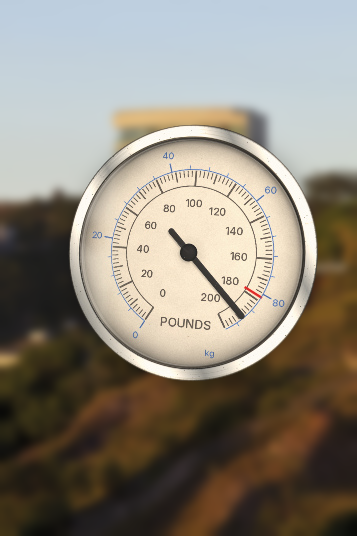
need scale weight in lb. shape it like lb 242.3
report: lb 190
